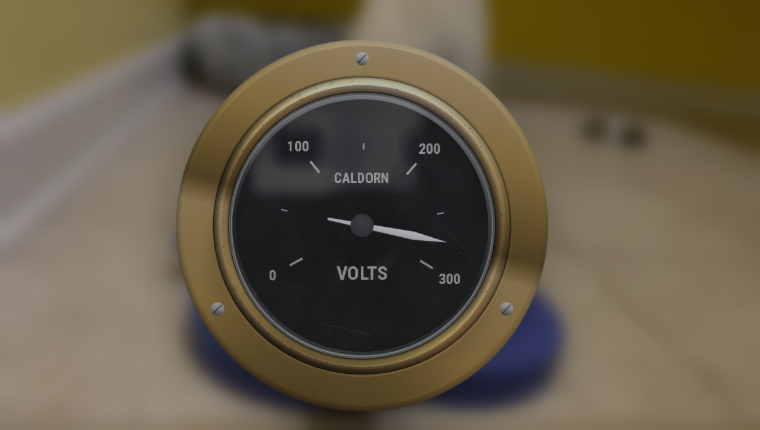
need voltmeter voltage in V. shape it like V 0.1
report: V 275
